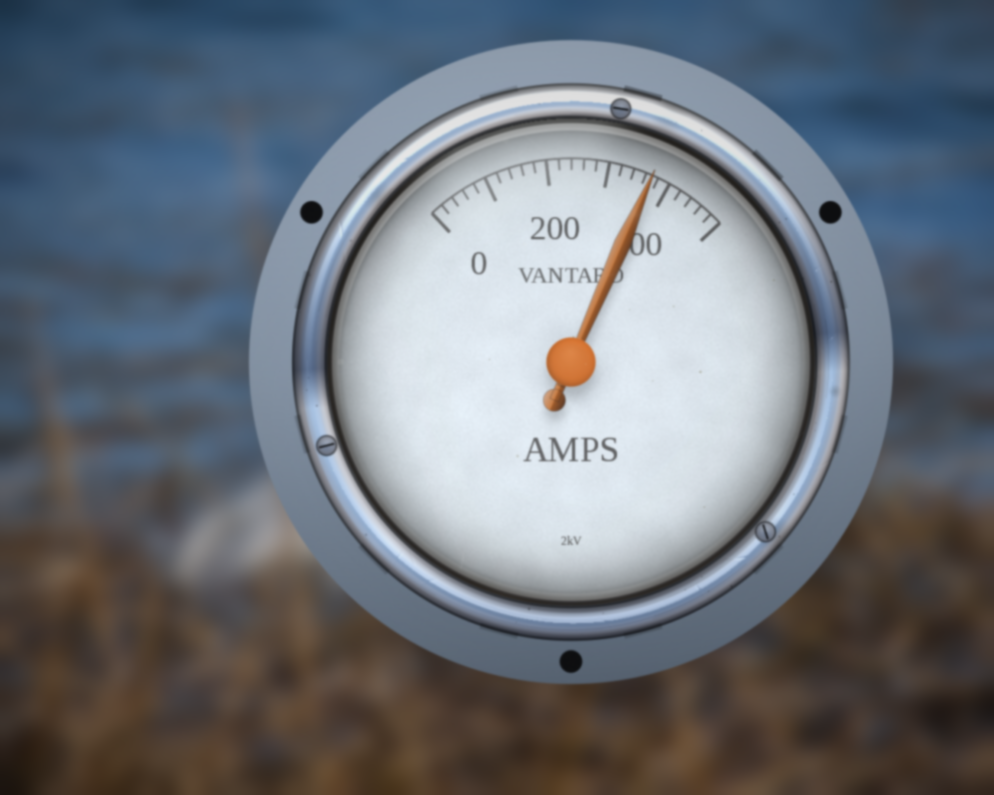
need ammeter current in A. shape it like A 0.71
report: A 370
